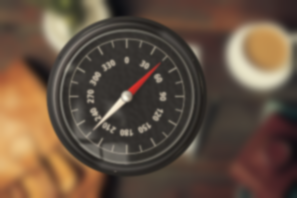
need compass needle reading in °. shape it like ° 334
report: ° 45
